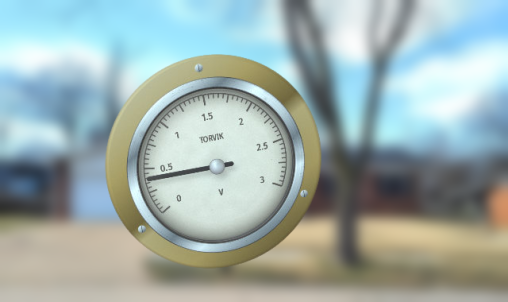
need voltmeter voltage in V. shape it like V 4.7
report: V 0.4
